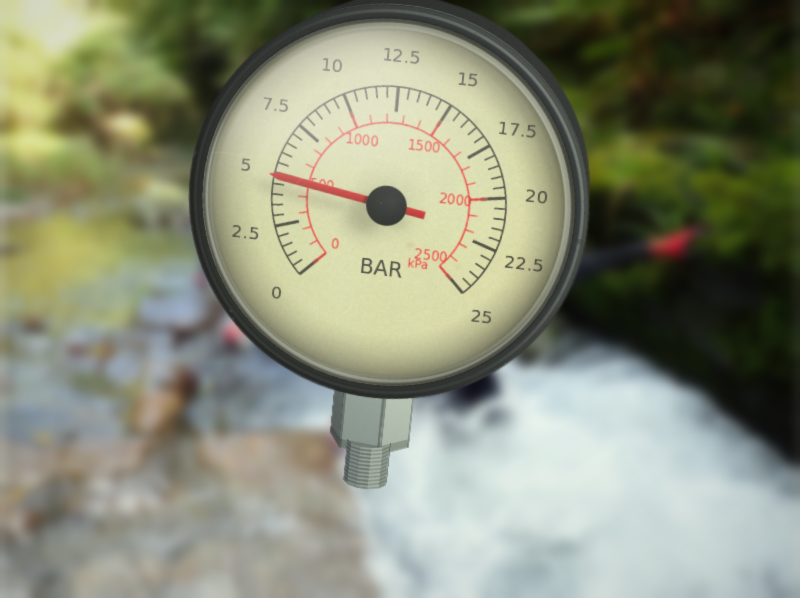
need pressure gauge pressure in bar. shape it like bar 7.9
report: bar 5
